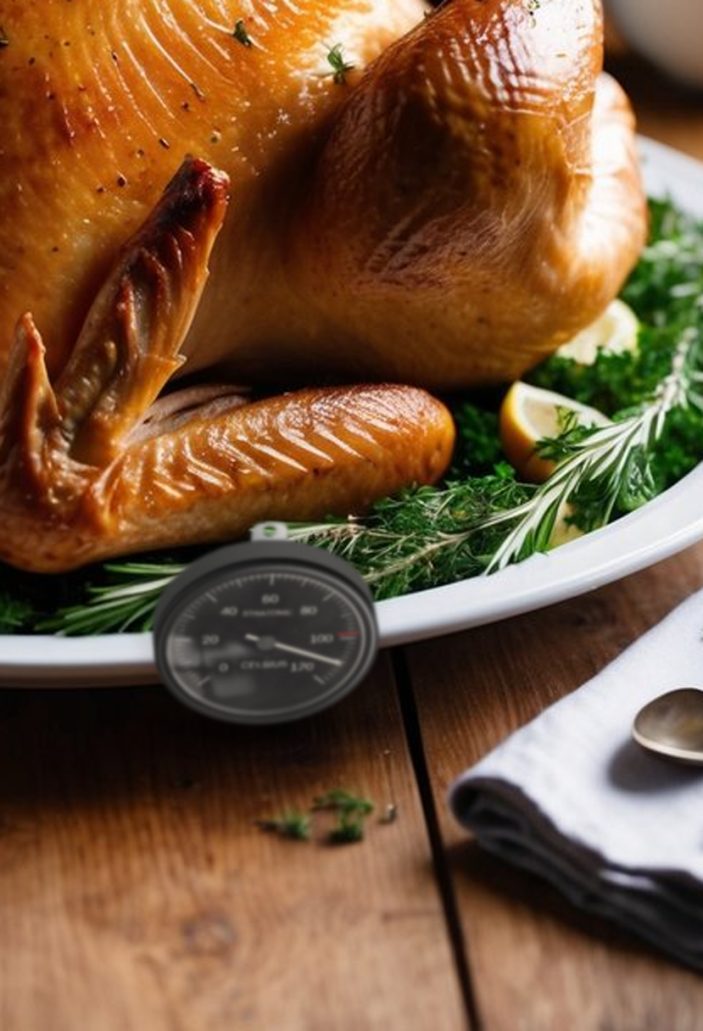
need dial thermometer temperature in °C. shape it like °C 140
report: °C 110
